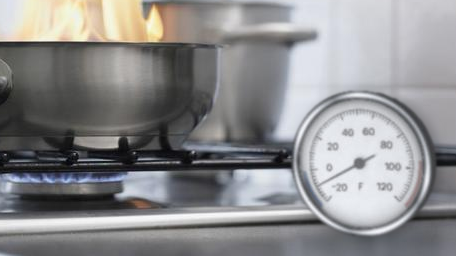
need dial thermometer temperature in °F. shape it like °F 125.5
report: °F -10
